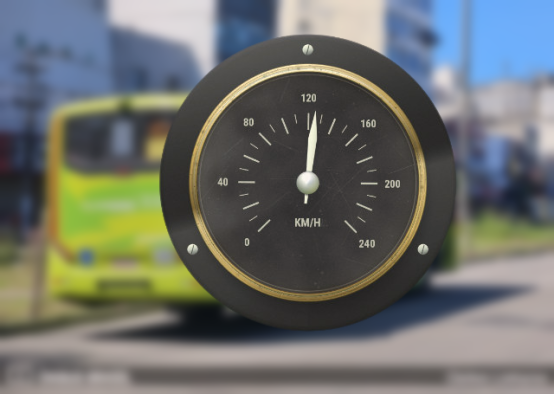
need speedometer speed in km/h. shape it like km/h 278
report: km/h 125
